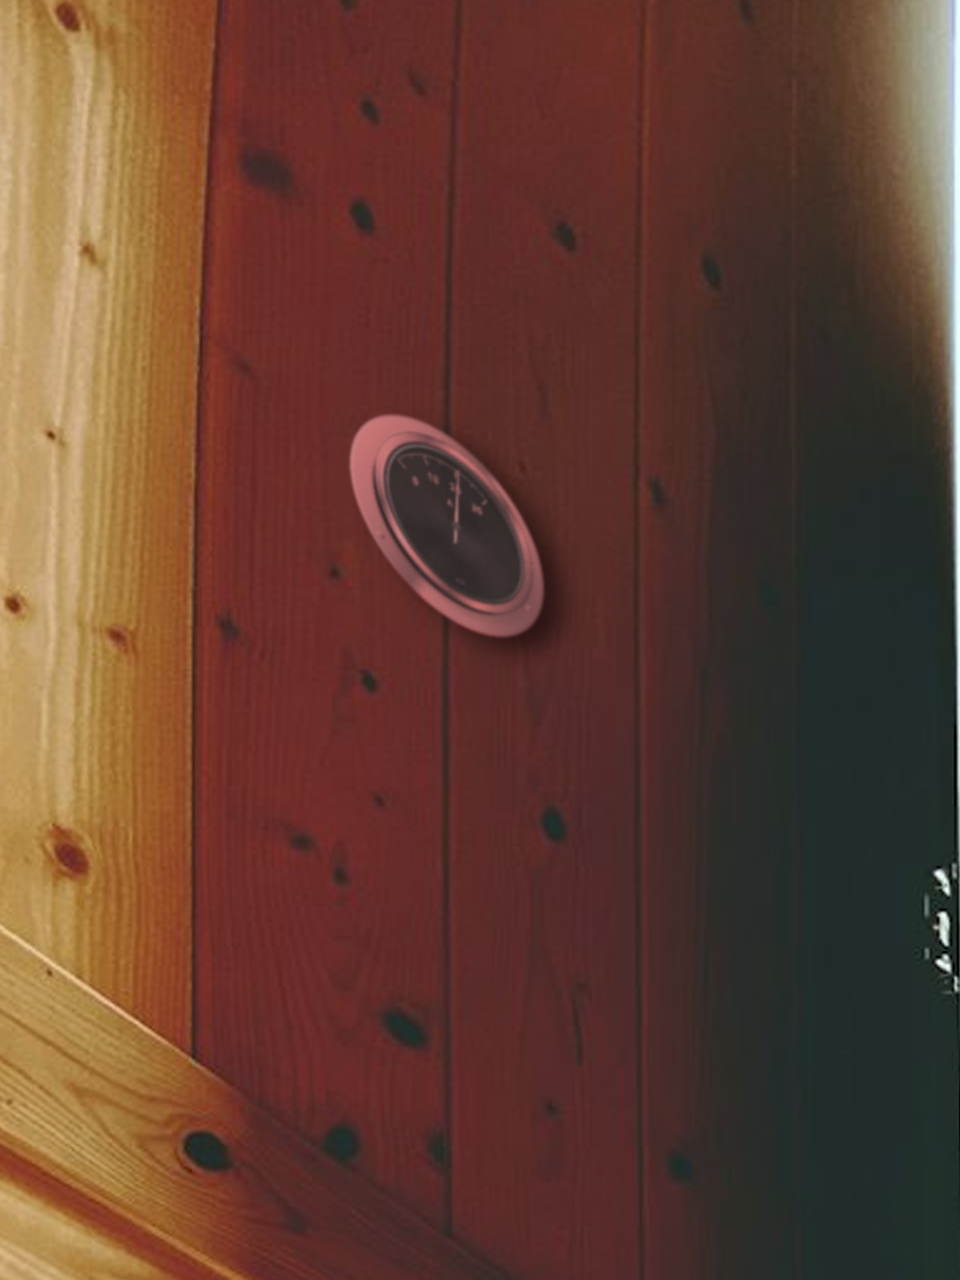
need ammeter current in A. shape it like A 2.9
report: A 20
